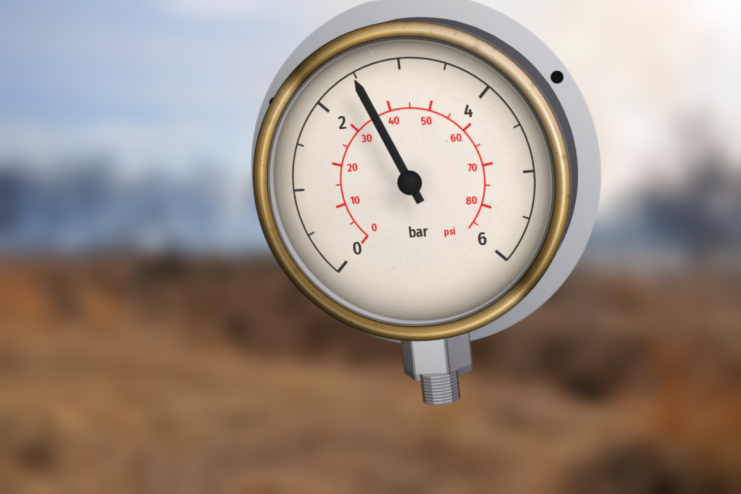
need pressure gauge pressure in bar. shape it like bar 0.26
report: bar 2.5
